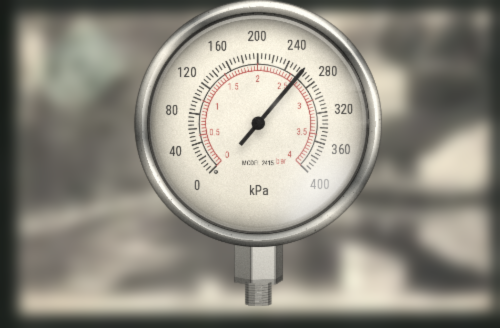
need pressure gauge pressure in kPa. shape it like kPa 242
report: kPa 260
